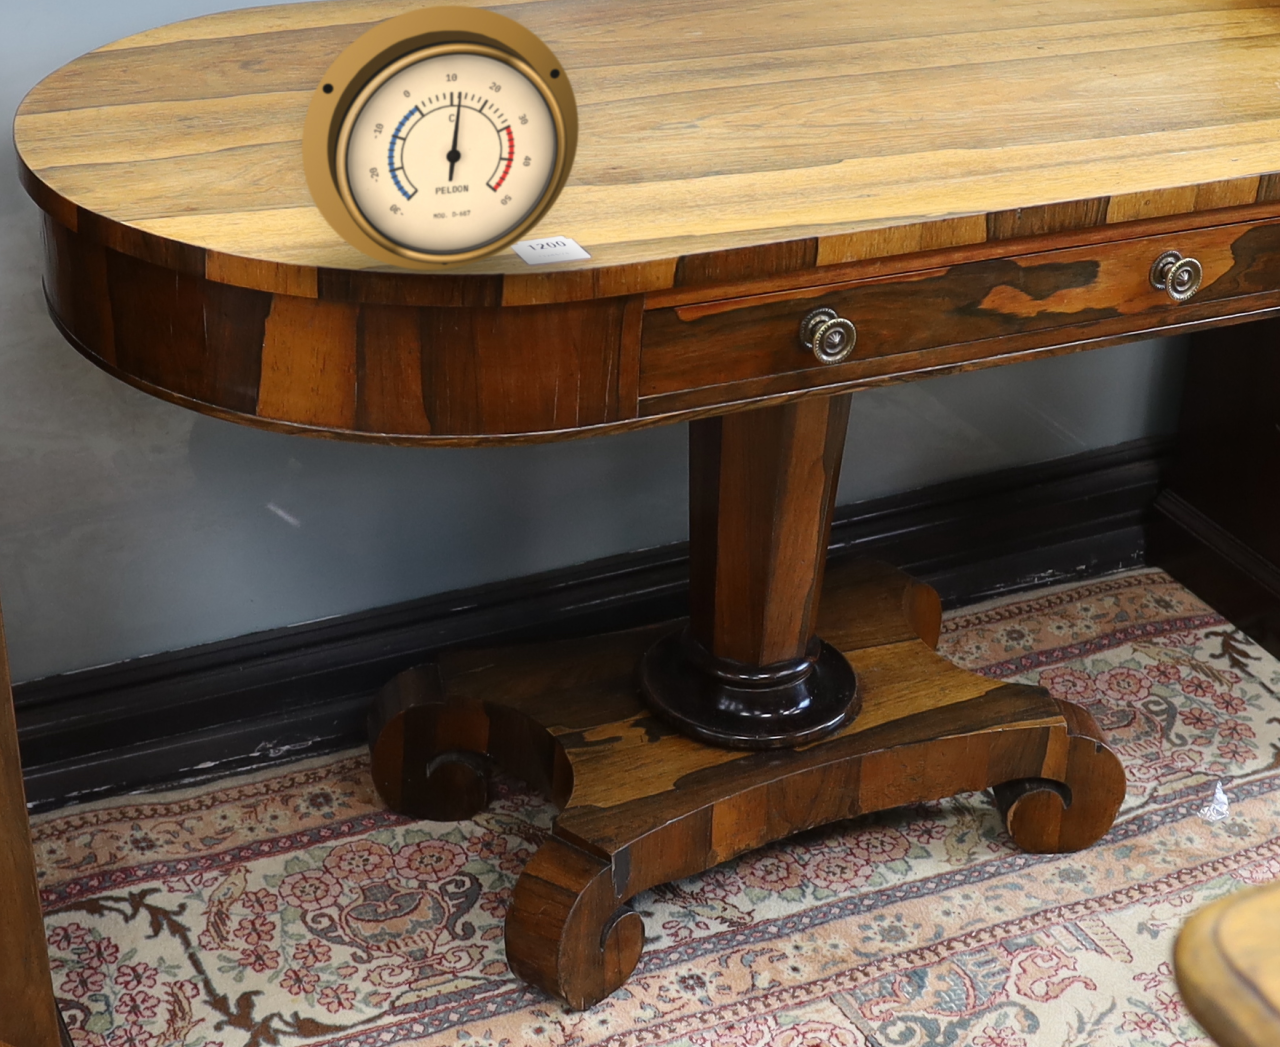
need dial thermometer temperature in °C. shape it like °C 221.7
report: °C 12
